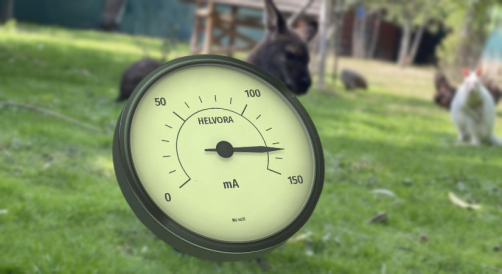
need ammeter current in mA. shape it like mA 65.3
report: mA 135
